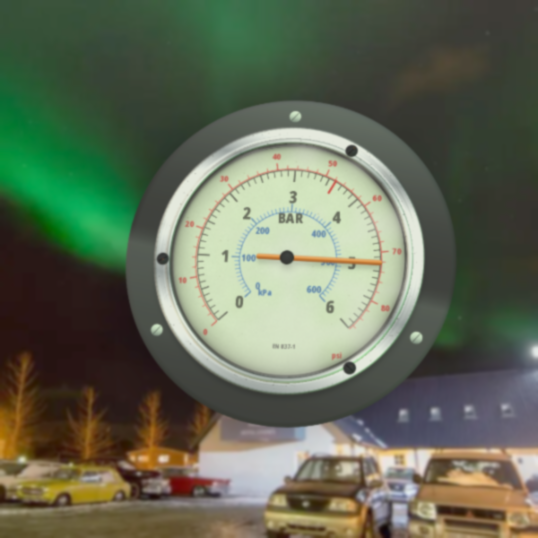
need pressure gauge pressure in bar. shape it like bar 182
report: bar 5
